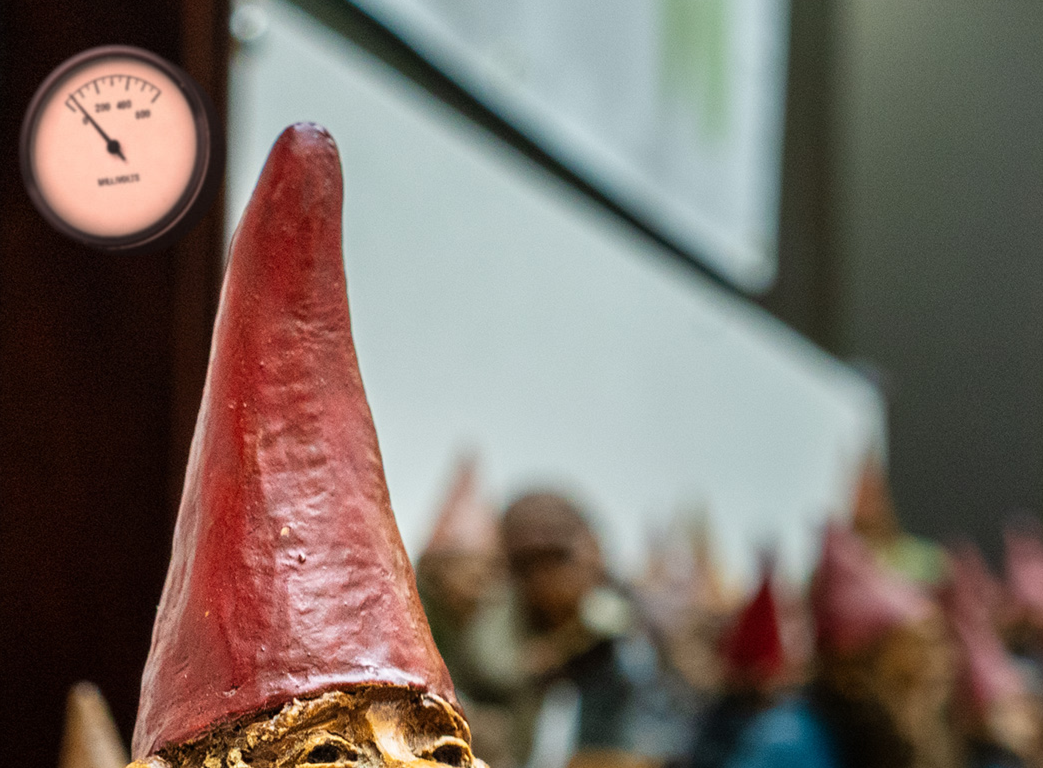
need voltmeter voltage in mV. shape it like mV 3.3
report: mV 50
